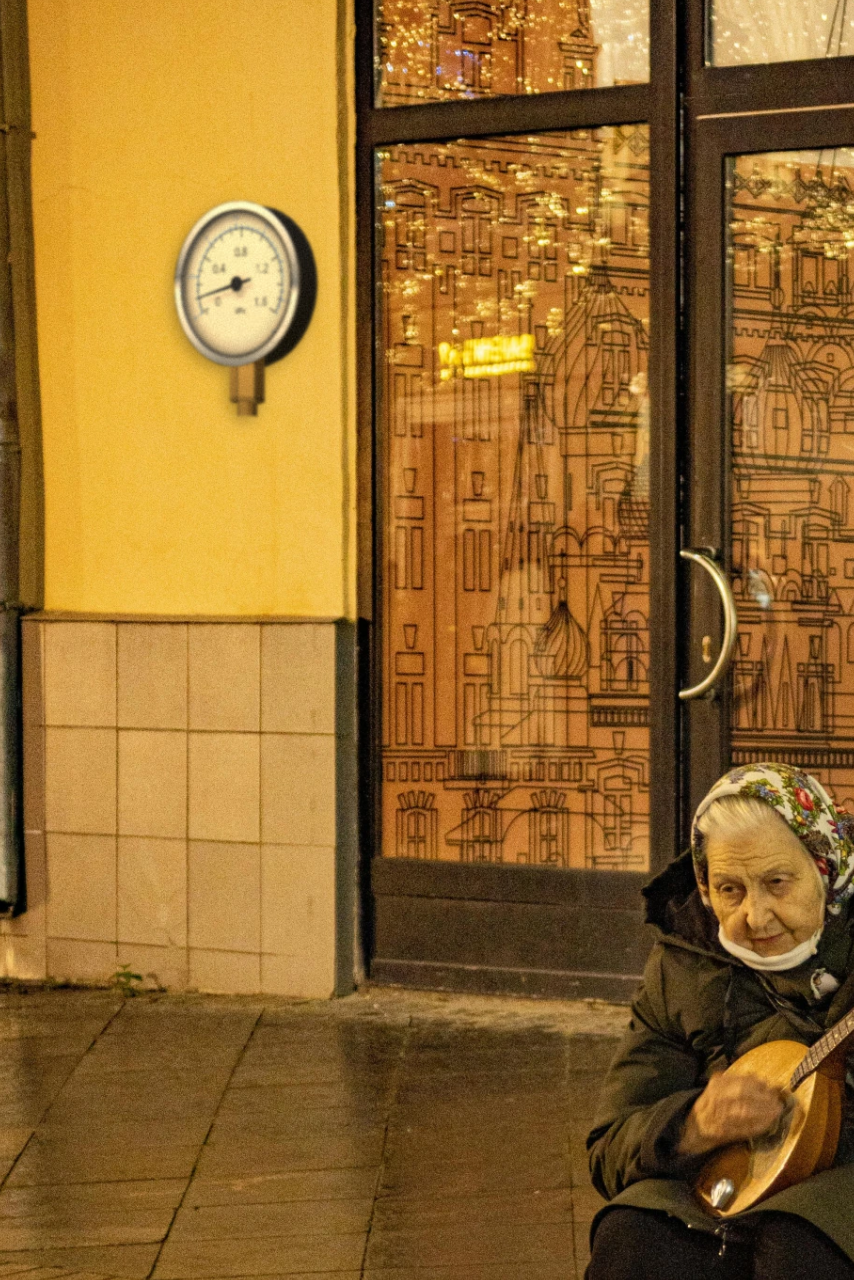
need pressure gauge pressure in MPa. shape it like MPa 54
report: MPa 0.1
